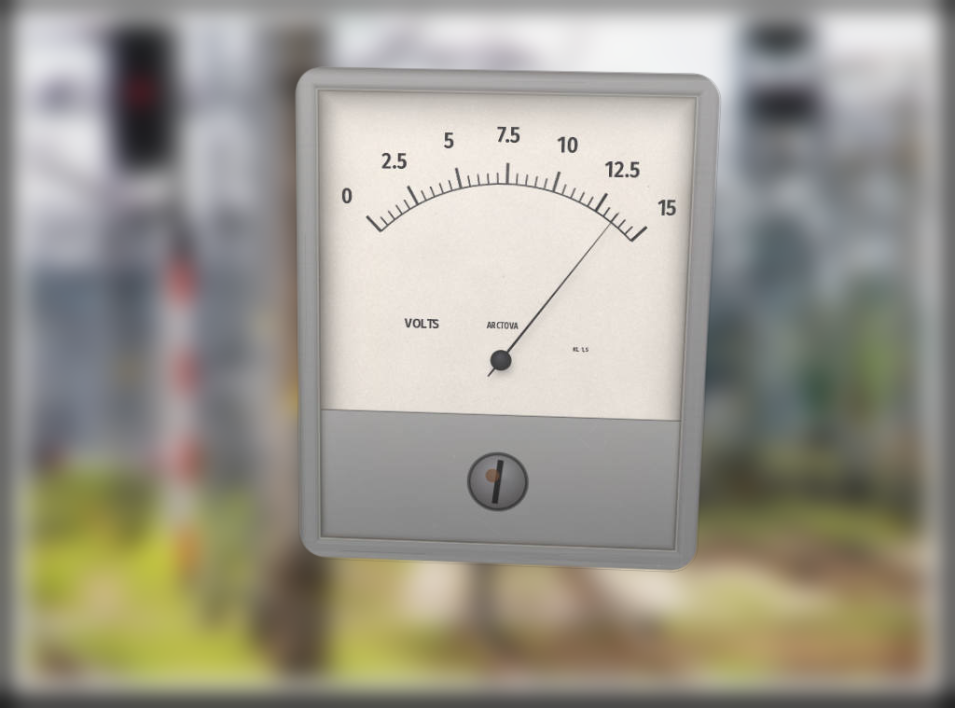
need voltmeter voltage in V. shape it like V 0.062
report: V 13.5
